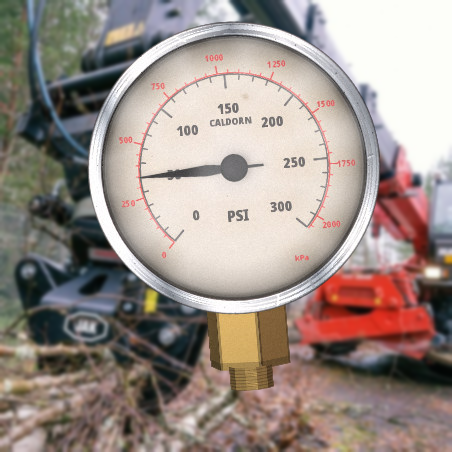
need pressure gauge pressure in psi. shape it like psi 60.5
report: psi 50
